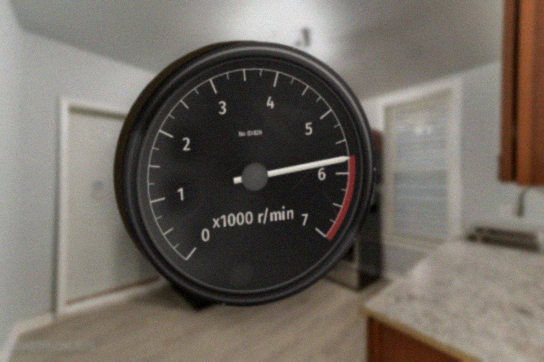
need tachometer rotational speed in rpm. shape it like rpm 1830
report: rpm 5750
